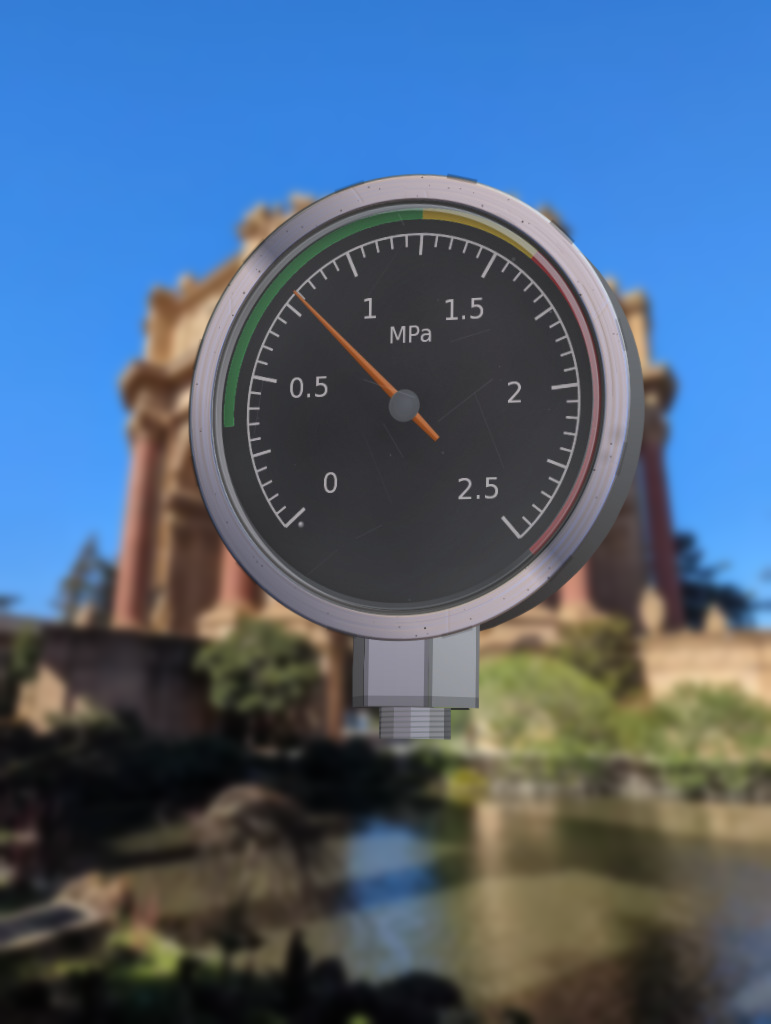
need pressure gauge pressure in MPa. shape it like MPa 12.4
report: MPa 0.8
